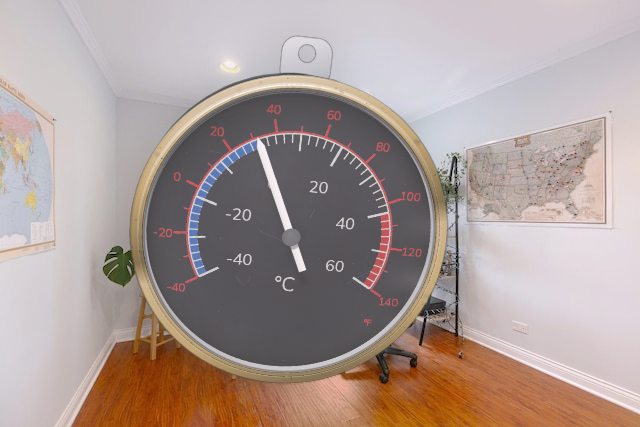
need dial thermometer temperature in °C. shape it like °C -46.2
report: °C 0
